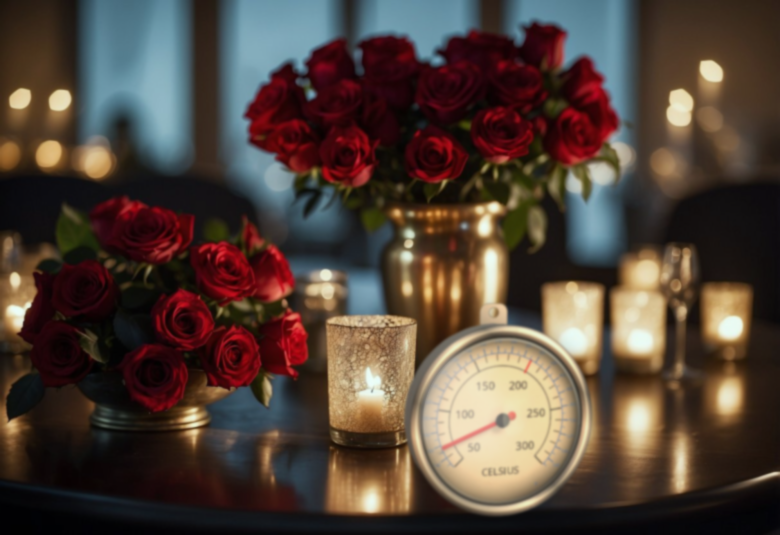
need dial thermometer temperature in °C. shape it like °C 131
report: °C 70
